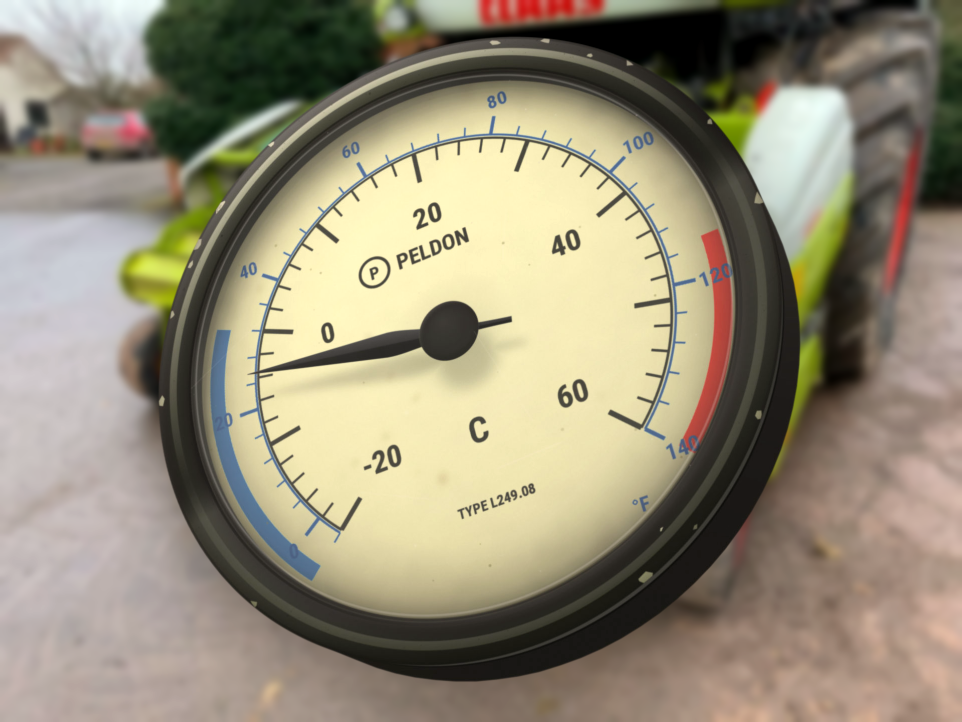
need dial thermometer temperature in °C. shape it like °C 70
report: °C -4
